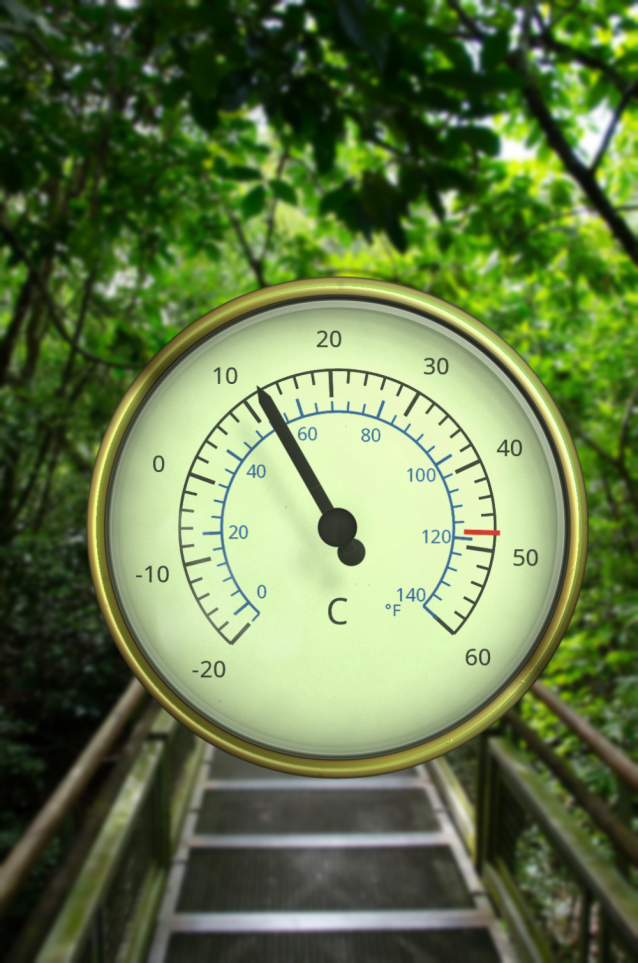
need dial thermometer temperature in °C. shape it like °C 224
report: °C 12
